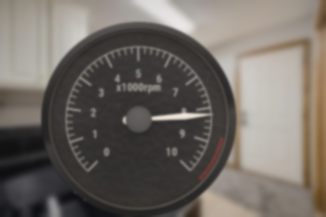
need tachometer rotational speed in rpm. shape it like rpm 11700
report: rpm 8200
